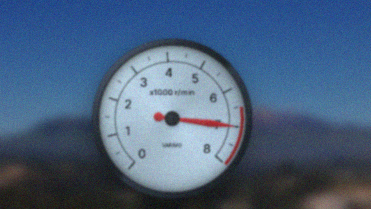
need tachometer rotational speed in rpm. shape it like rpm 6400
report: rpm 7000
